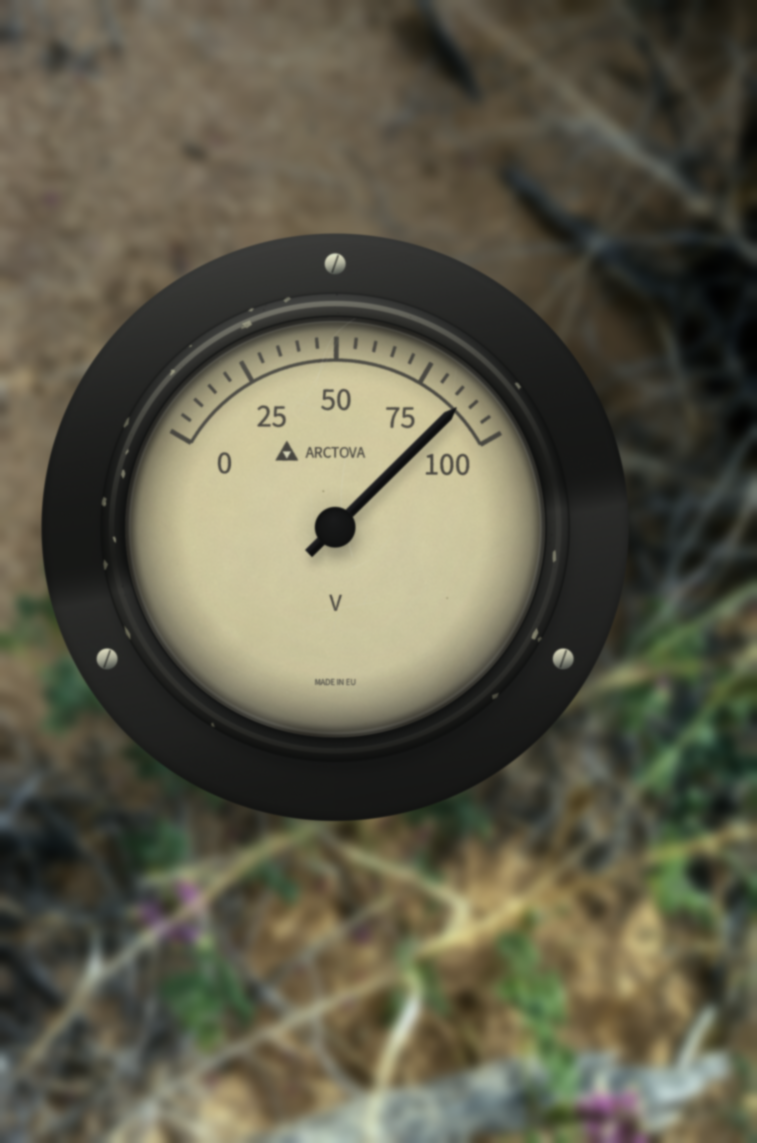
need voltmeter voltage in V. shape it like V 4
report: V 87.5
